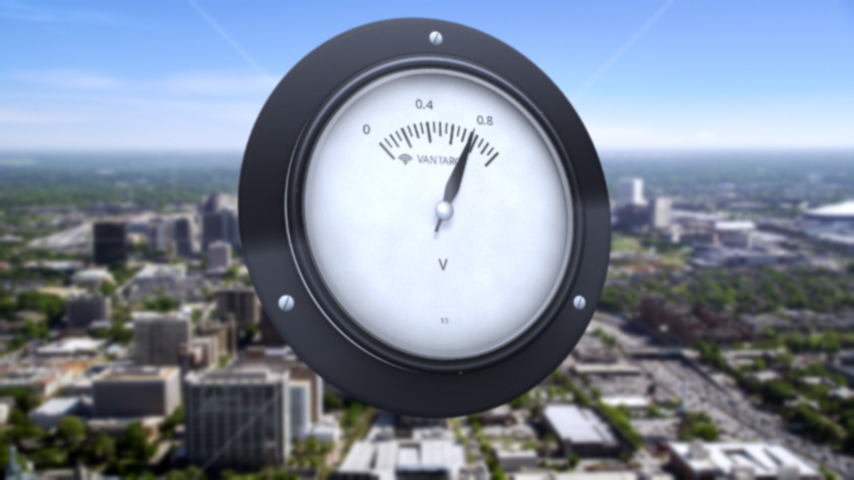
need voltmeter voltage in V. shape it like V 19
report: V 0.75
